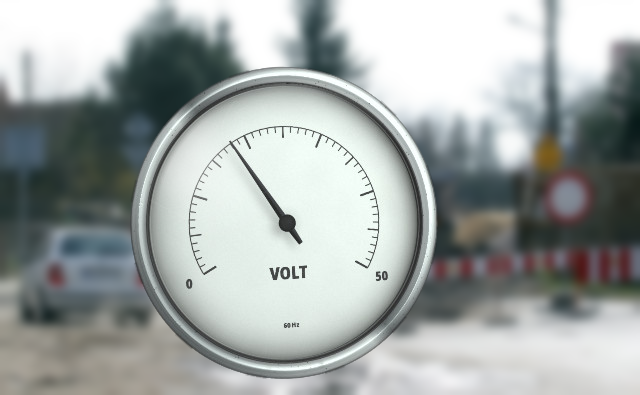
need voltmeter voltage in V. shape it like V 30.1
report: V 18
